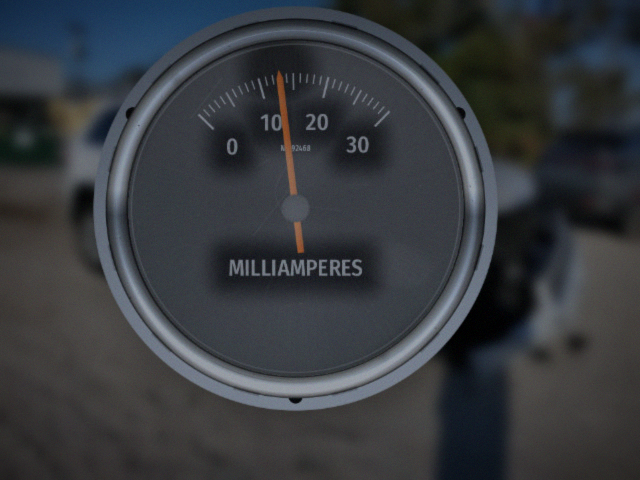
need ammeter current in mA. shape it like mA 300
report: mA 13
